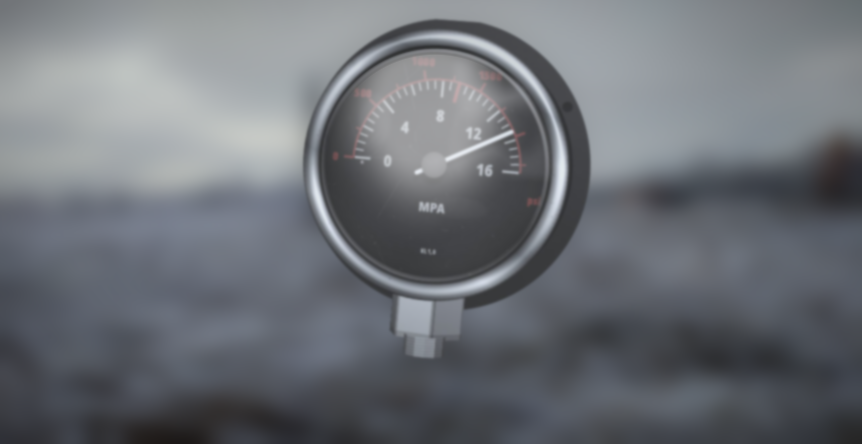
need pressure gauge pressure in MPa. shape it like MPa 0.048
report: MPa 13.5
